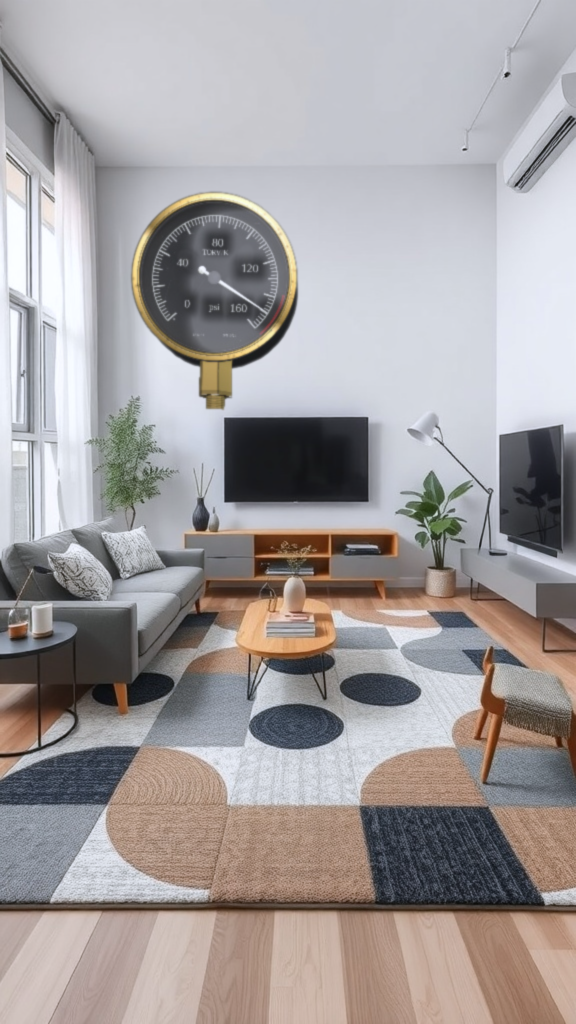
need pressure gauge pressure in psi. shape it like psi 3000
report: psi 150
